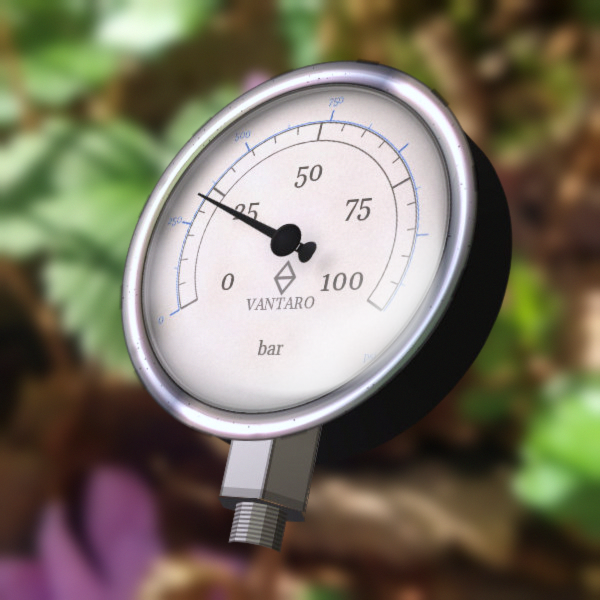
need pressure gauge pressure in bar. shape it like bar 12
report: bar 22.5
